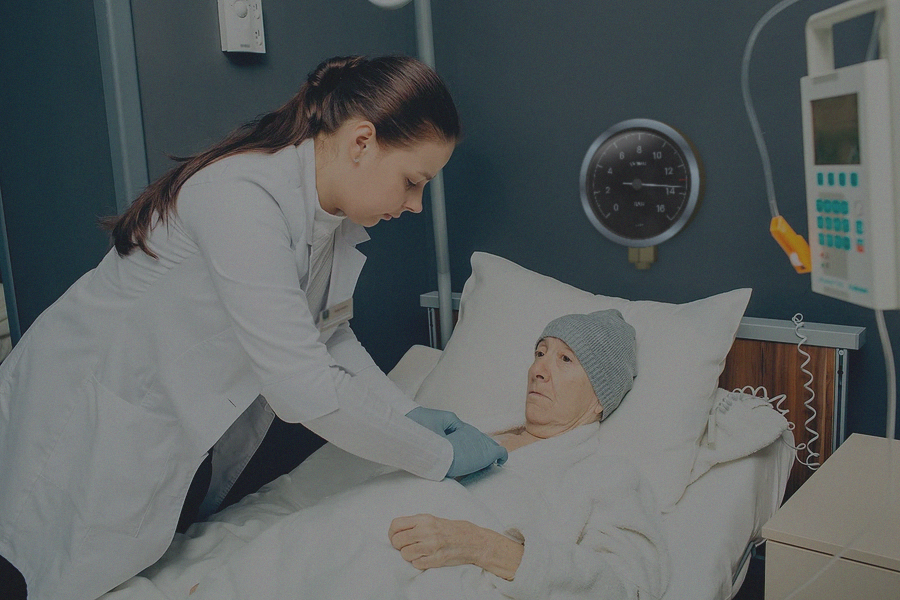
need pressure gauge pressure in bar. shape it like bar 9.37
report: bar 13.5
